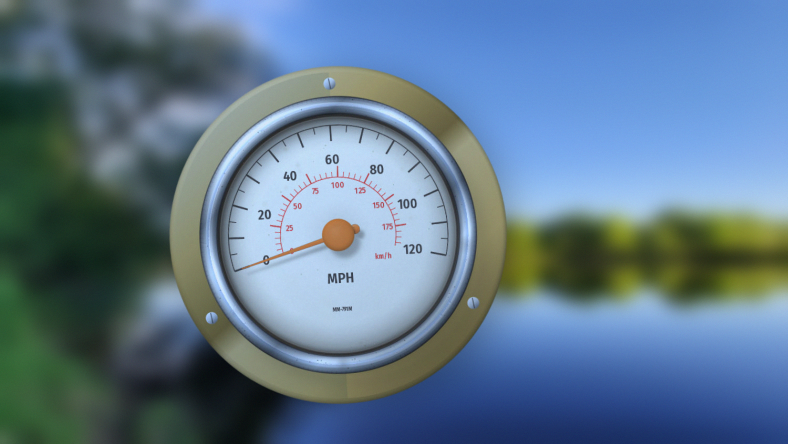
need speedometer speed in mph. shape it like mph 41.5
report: mph 0
